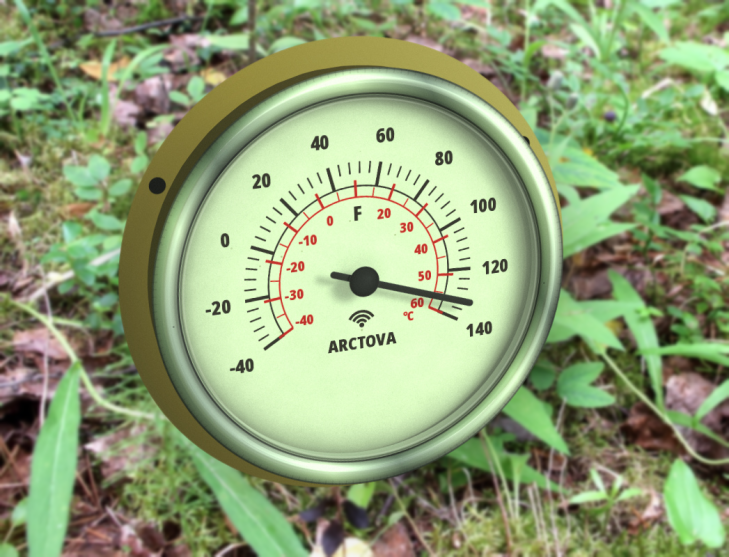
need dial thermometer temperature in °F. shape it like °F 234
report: °F 132
